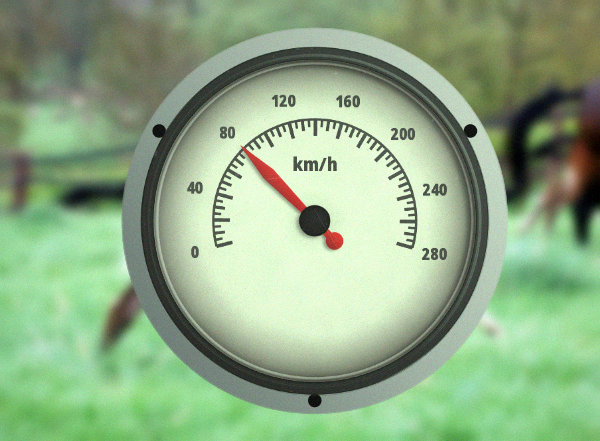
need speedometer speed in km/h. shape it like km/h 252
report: km/h 80
